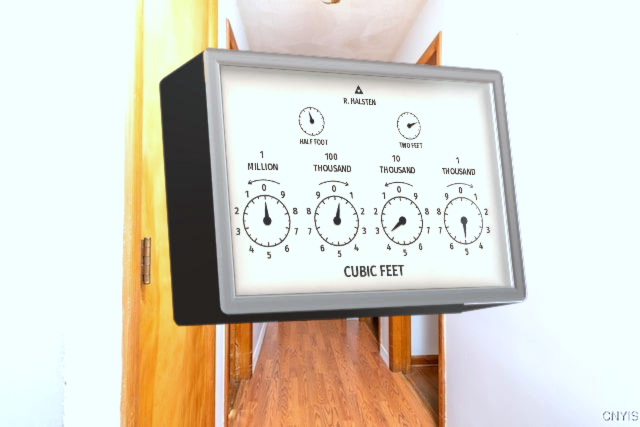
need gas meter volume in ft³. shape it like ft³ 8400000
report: ft³ 3500
